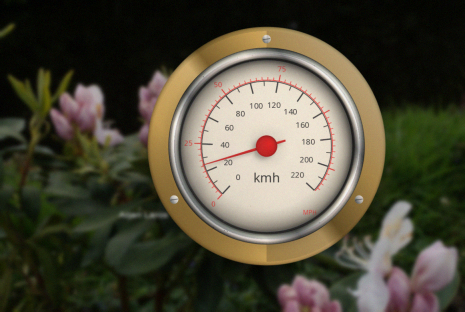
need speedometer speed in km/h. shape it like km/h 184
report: km/h 25
